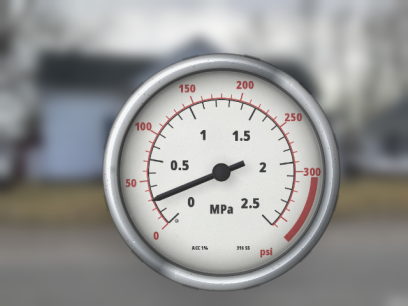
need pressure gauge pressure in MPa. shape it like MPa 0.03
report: MPa 0.2
